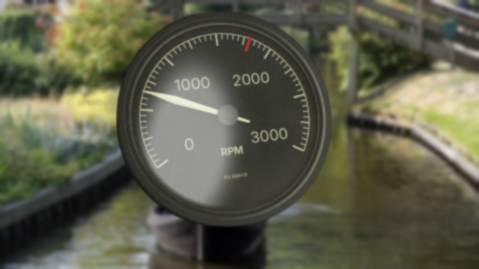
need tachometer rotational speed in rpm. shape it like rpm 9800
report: rpm 650
